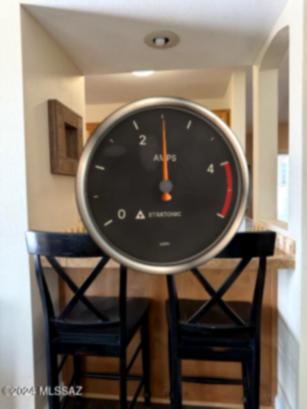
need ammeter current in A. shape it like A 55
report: A 2.5
